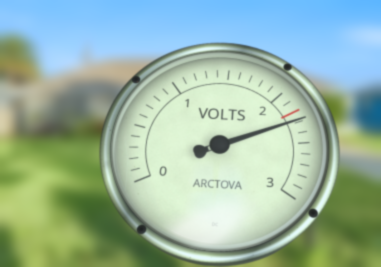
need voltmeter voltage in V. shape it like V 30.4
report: V 2.3
